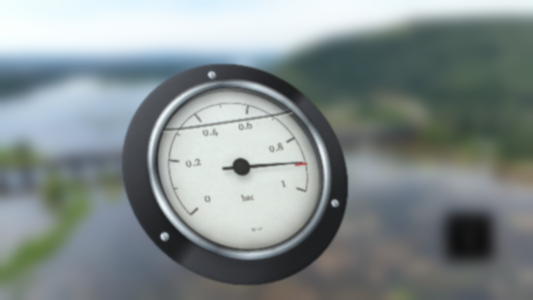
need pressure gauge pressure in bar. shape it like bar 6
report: bar 0.9
